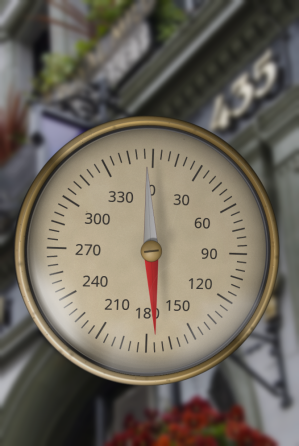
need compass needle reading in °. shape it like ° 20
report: ° 175
